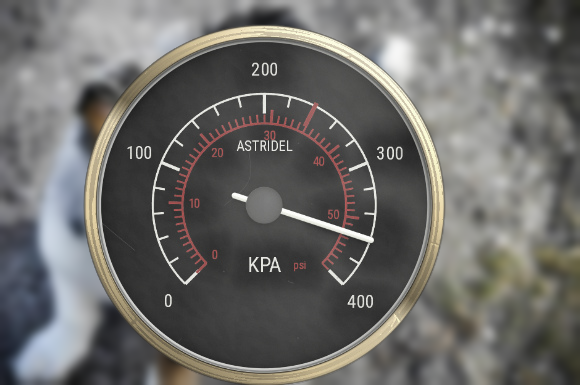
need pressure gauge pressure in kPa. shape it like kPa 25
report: kPa 360
